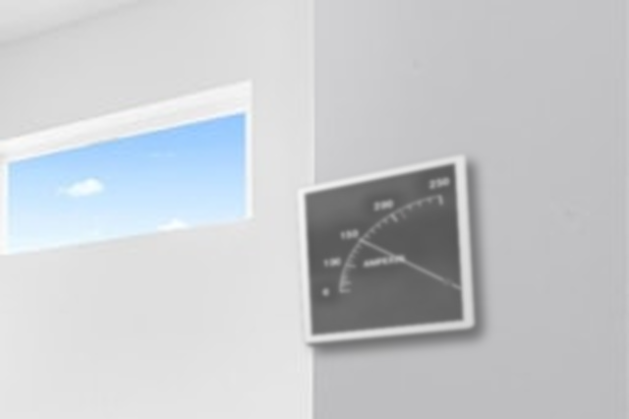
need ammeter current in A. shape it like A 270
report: A 150
